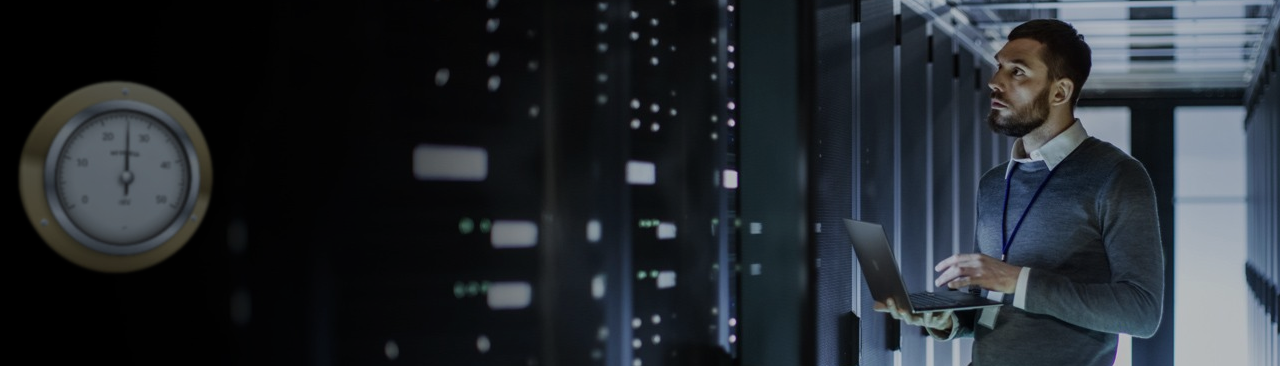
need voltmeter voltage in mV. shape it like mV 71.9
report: mV 25
